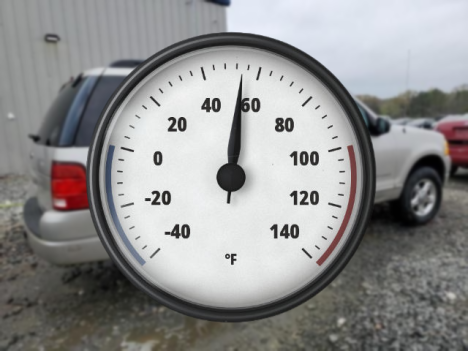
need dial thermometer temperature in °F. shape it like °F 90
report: °F 54
